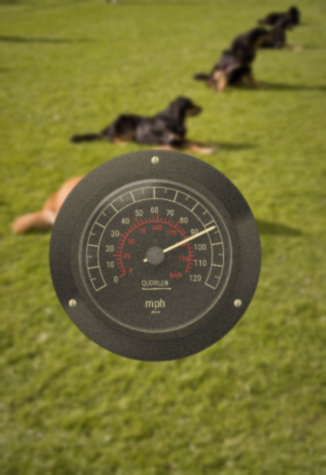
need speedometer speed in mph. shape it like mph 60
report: mph 92.5
